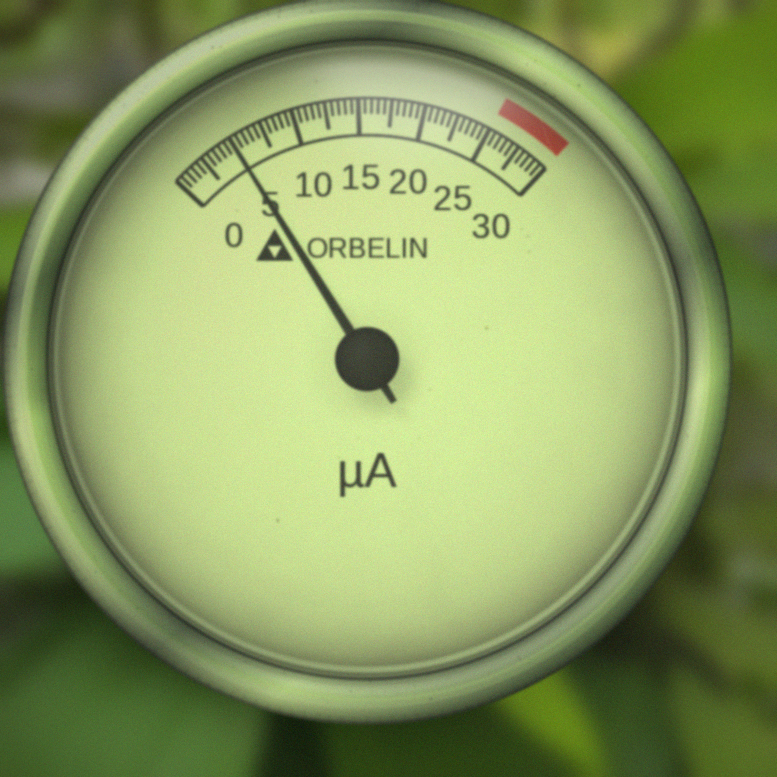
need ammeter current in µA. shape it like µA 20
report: µA 5
